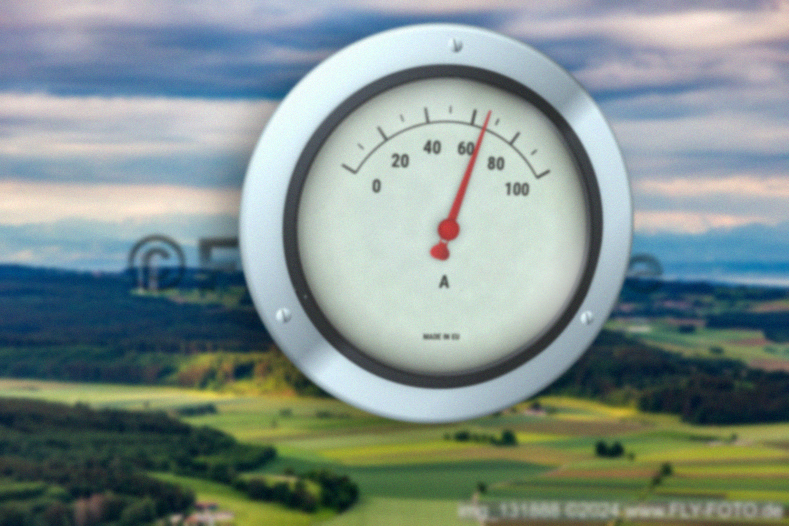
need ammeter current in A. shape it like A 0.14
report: A 65
